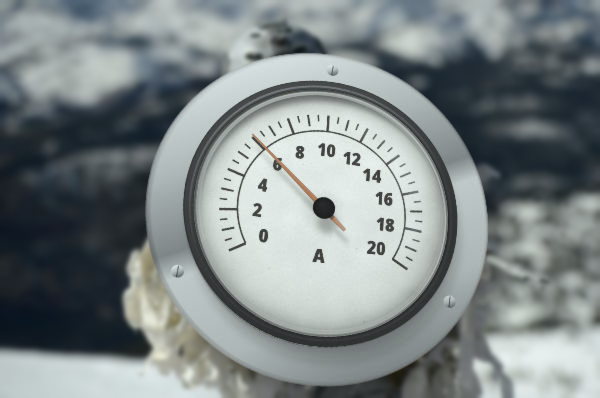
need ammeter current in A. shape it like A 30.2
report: A 6
